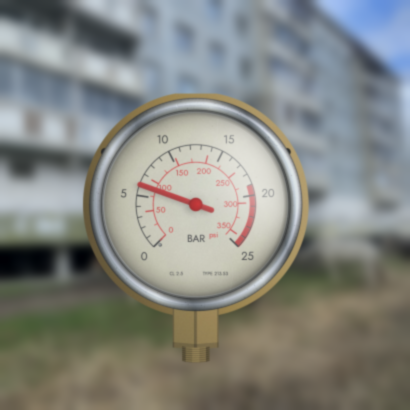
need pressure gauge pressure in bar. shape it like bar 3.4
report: bar 6
